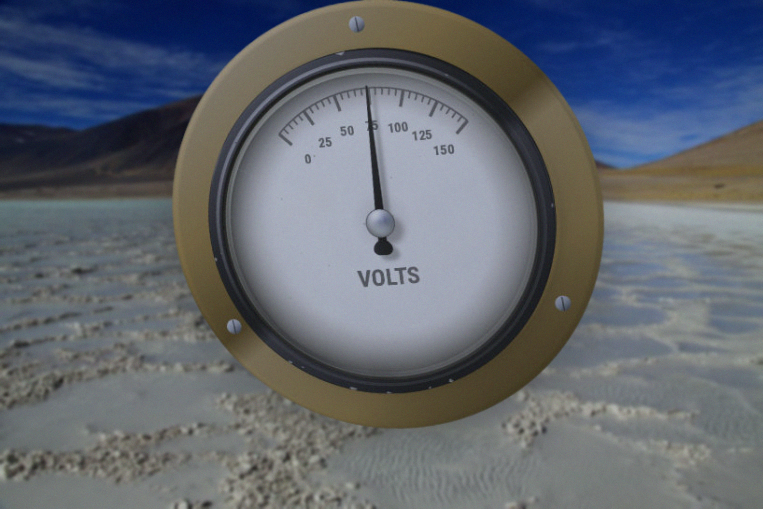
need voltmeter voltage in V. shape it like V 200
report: V 75
